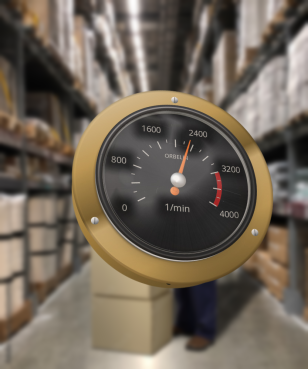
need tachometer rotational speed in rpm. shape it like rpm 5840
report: rpm 2300
